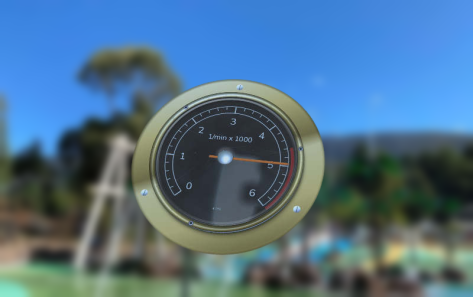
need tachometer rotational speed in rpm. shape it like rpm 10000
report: rpm 5000
